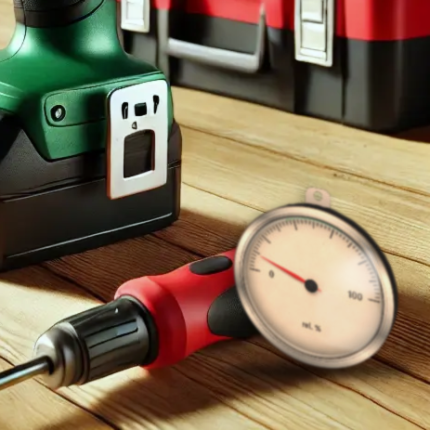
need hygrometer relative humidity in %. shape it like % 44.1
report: % 10
